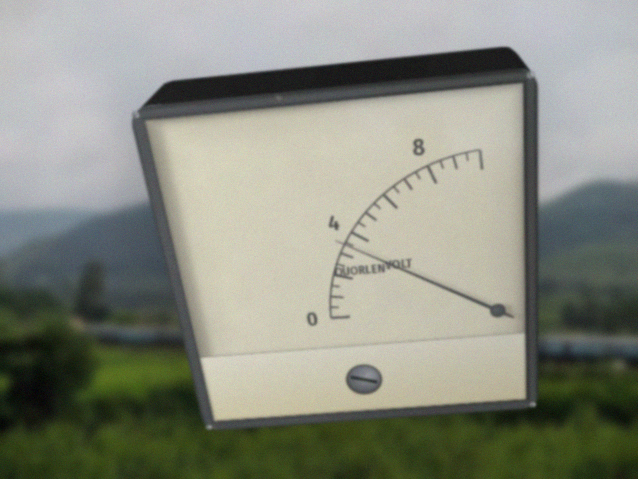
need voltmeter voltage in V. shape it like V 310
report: V 3.5
